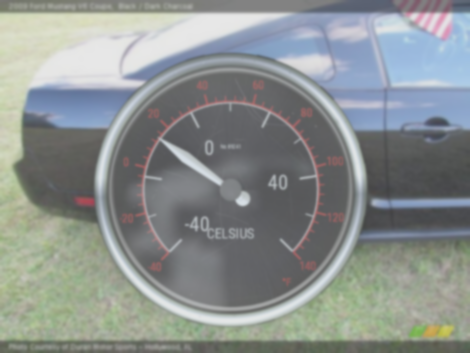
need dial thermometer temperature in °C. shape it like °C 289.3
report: °C -10
